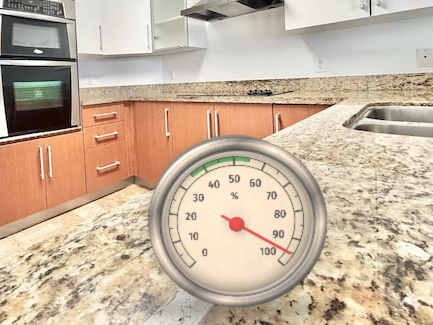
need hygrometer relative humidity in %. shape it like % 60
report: % 95
